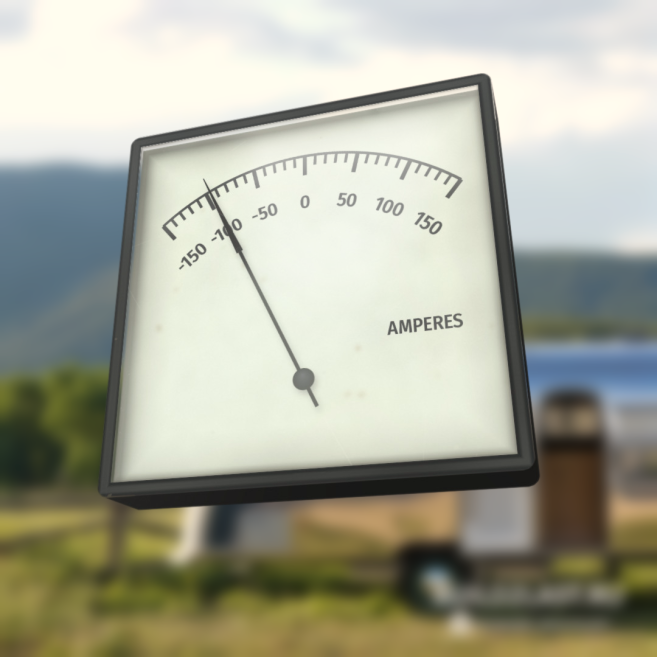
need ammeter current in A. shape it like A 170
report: A -95
